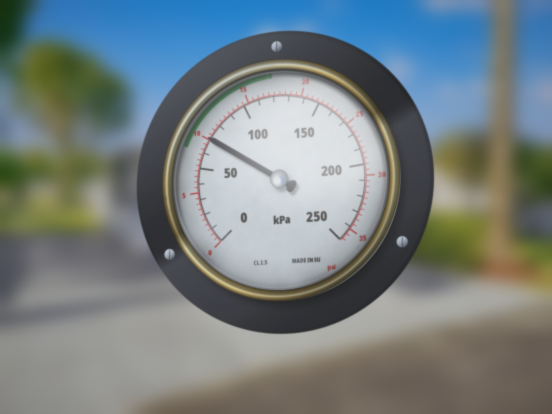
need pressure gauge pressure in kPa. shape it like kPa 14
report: kPa 70
